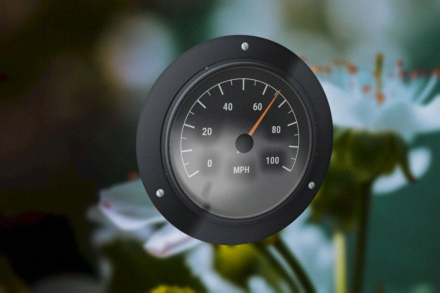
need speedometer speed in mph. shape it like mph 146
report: mph 65
